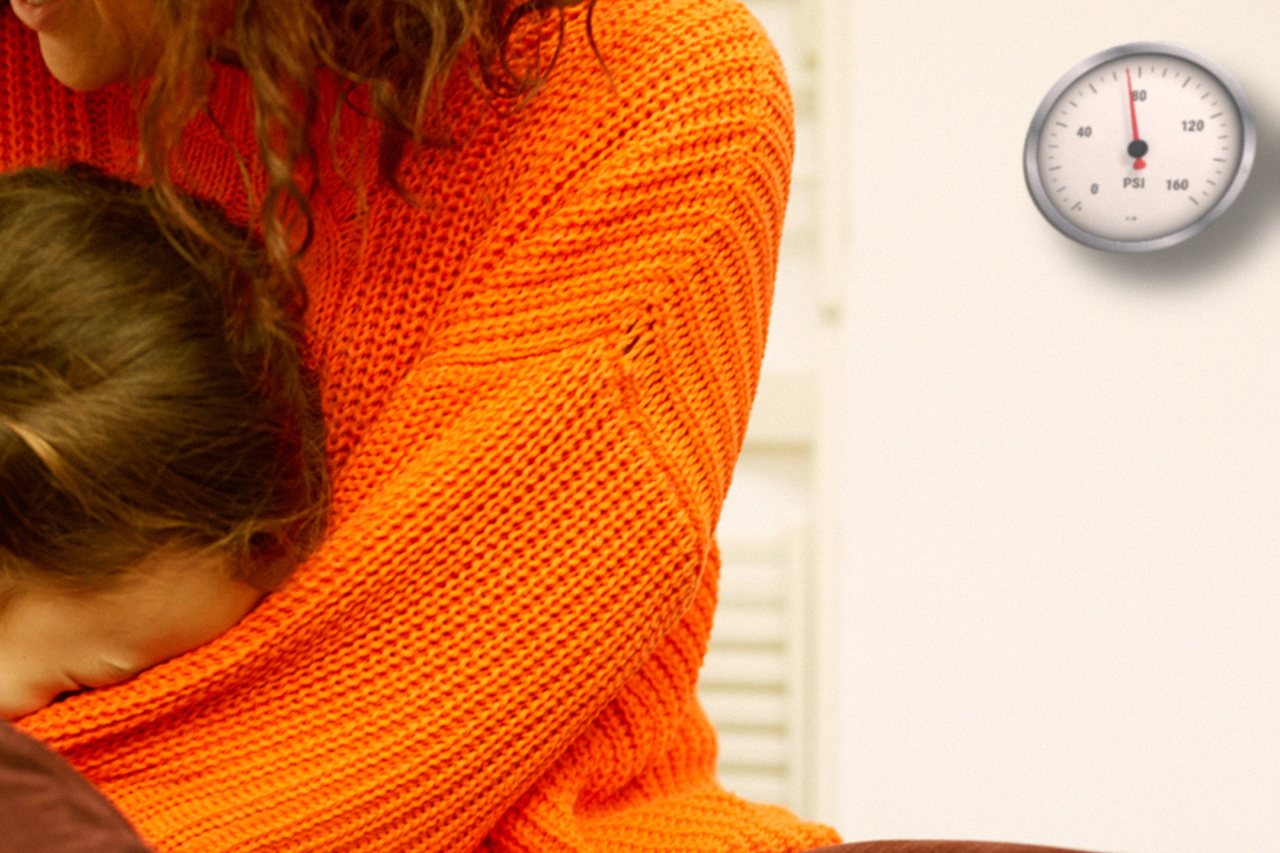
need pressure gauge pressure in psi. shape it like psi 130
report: psi 75
